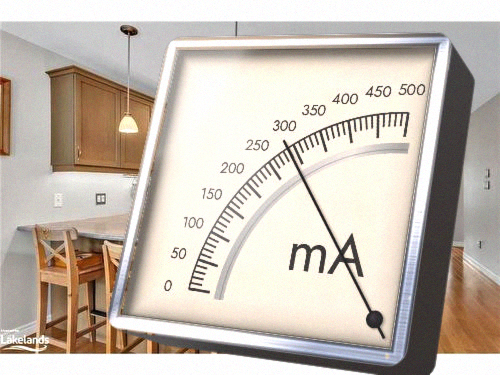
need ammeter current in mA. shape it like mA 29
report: mA 290
